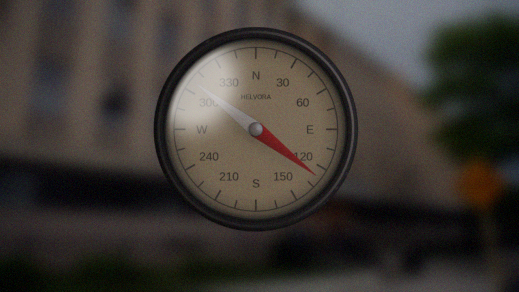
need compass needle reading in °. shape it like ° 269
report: ° 127.5
